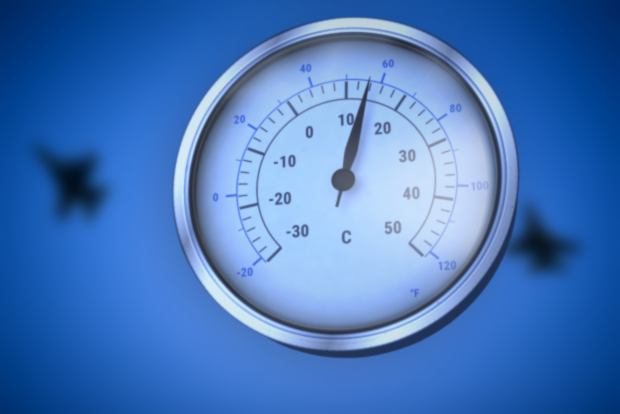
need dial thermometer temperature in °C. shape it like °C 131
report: °C 14
